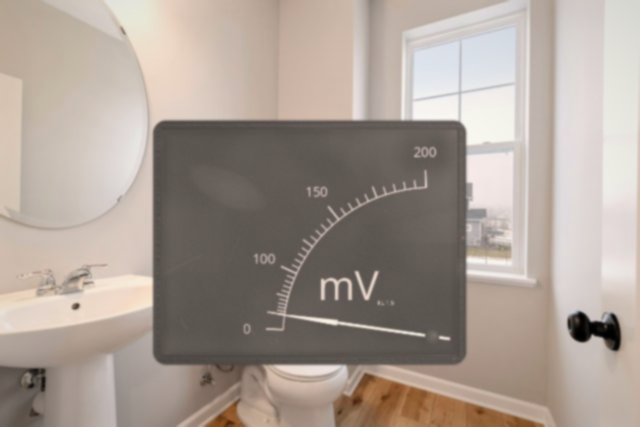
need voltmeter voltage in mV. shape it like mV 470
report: mV 50
